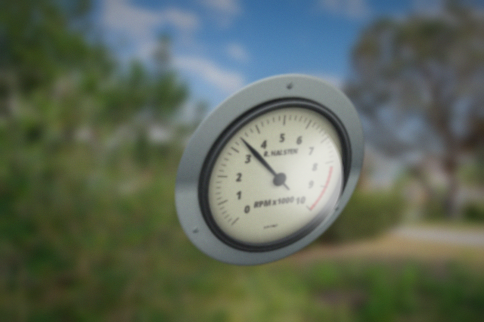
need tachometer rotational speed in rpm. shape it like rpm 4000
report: rpm 3400
